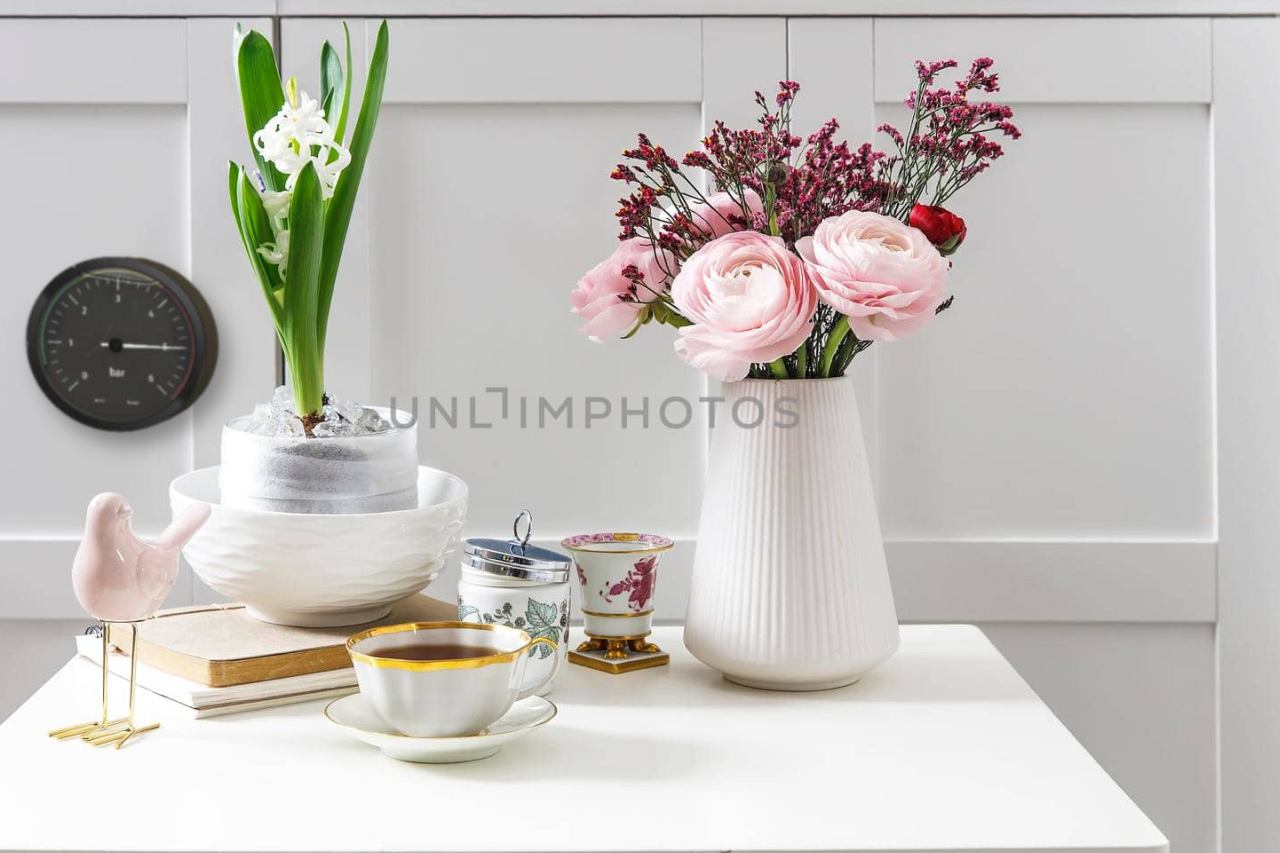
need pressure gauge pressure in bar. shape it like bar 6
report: bar 5
